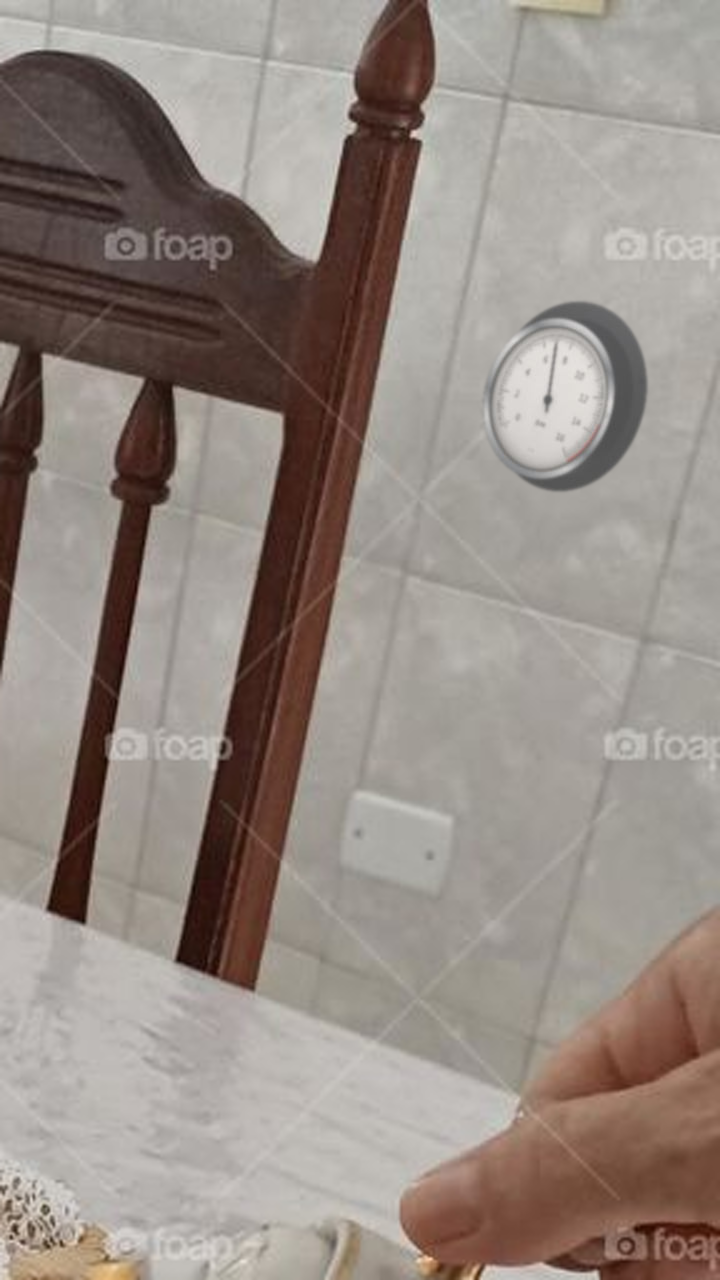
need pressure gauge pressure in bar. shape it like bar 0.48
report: bar 7
